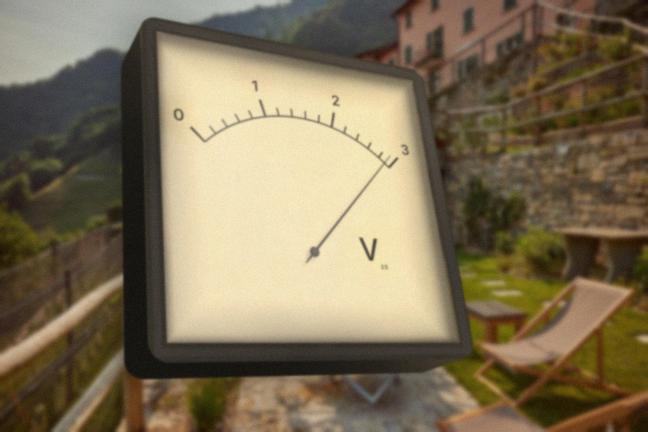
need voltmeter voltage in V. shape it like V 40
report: V 2.9
